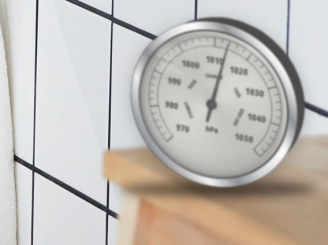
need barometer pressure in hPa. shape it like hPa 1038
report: hPa 1014
